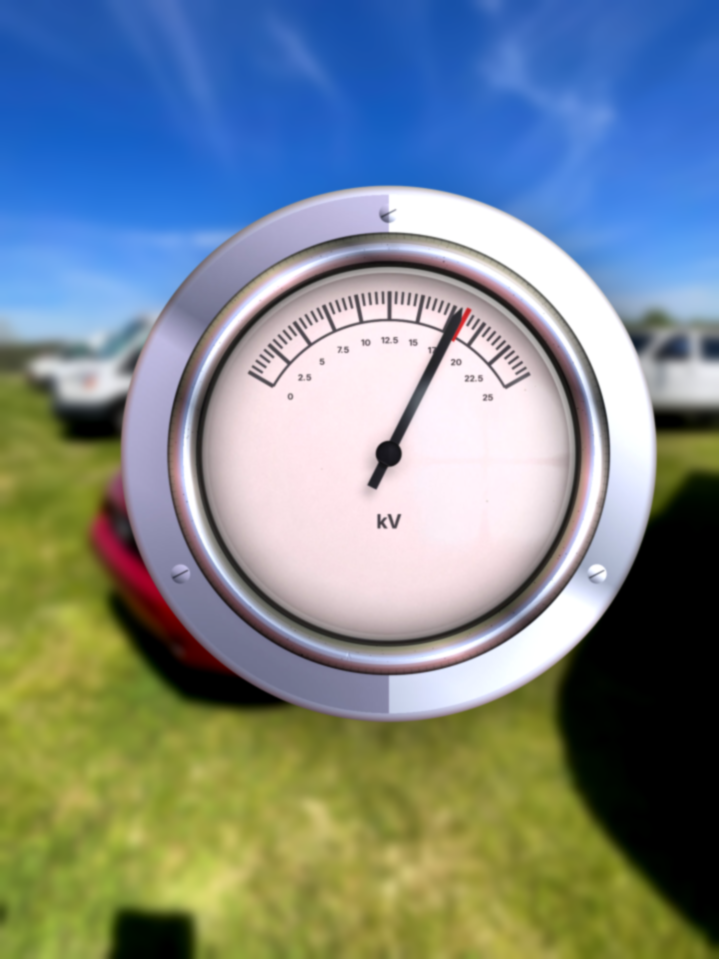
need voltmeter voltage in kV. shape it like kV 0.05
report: kV 18
